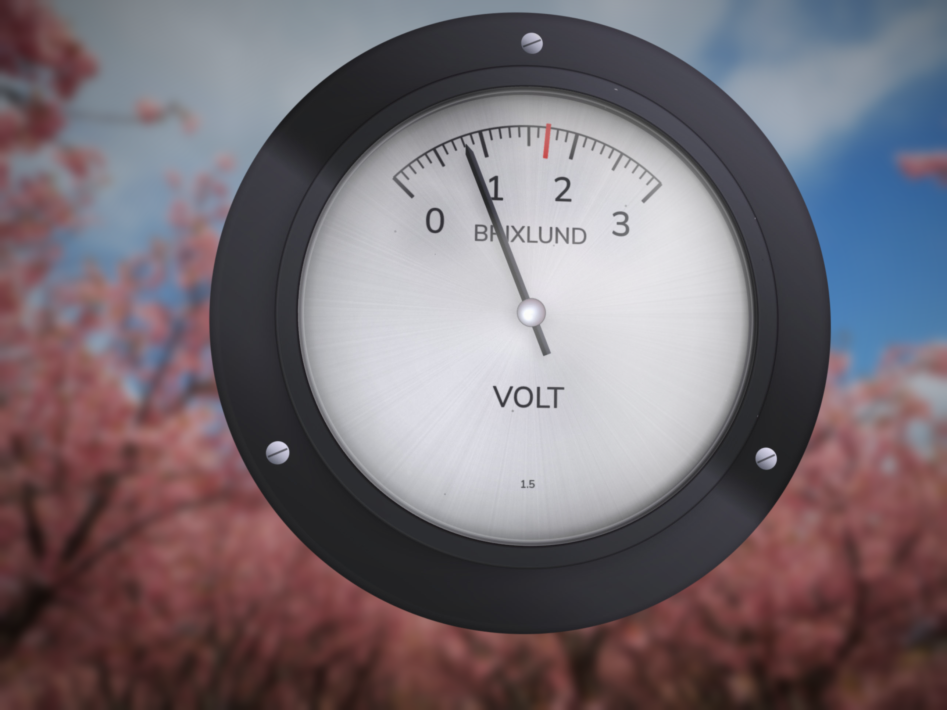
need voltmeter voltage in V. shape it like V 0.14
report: V 0.8
